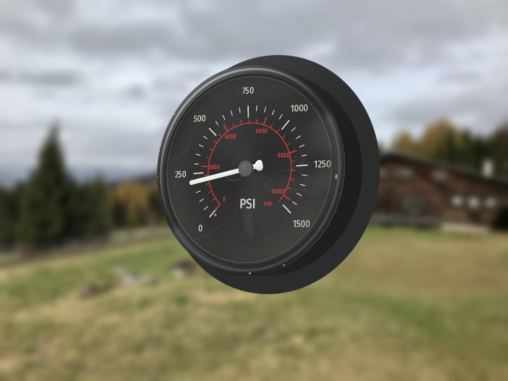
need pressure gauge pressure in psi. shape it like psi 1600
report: psi 200
